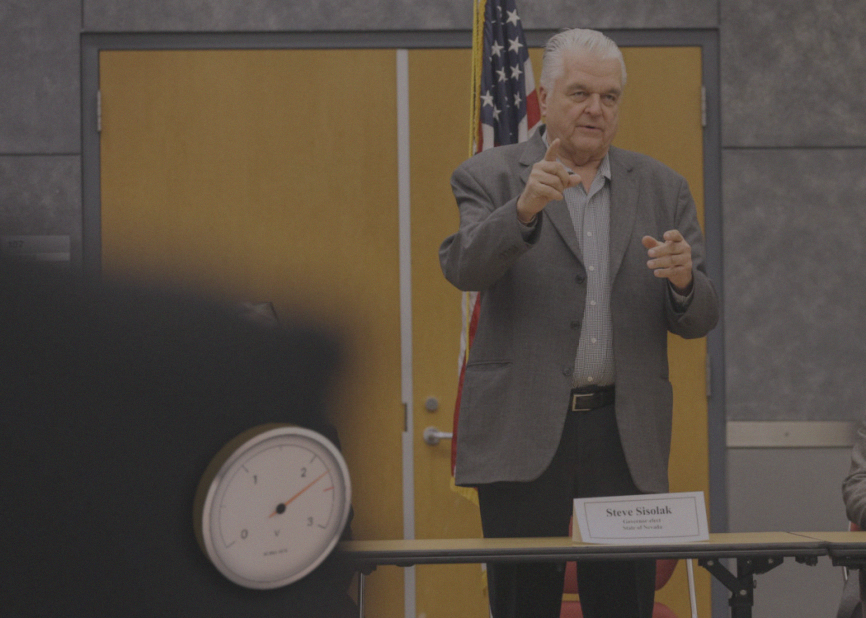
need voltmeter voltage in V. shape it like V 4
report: V 2.25
